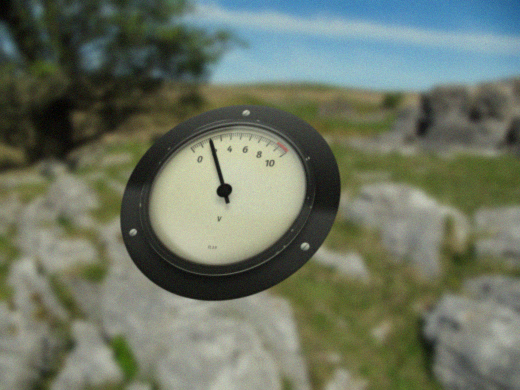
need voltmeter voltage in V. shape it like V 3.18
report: V 2
